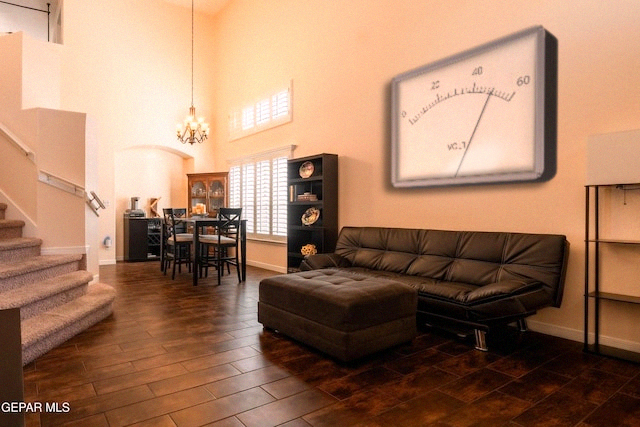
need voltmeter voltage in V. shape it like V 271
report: V 50
